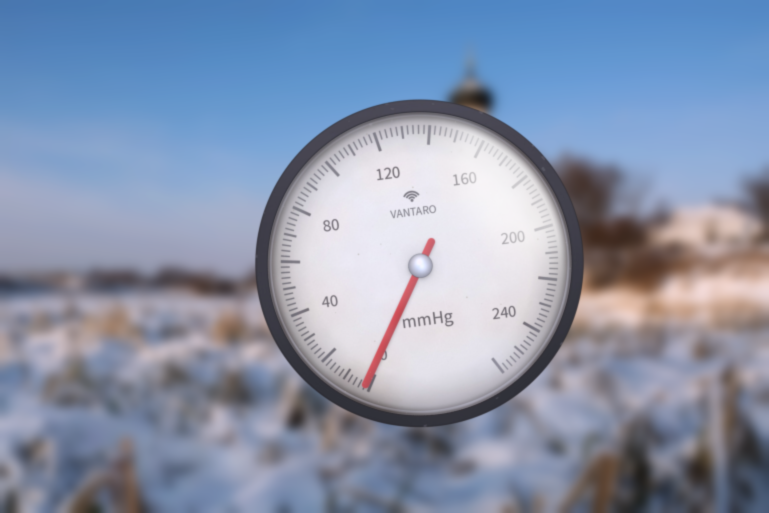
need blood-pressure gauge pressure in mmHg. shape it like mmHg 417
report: mmHg 2
